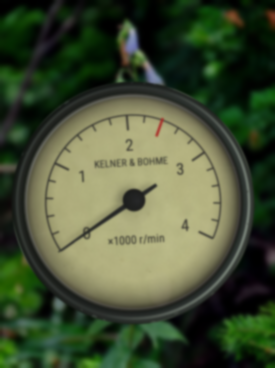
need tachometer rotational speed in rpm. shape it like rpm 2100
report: rpm 0
